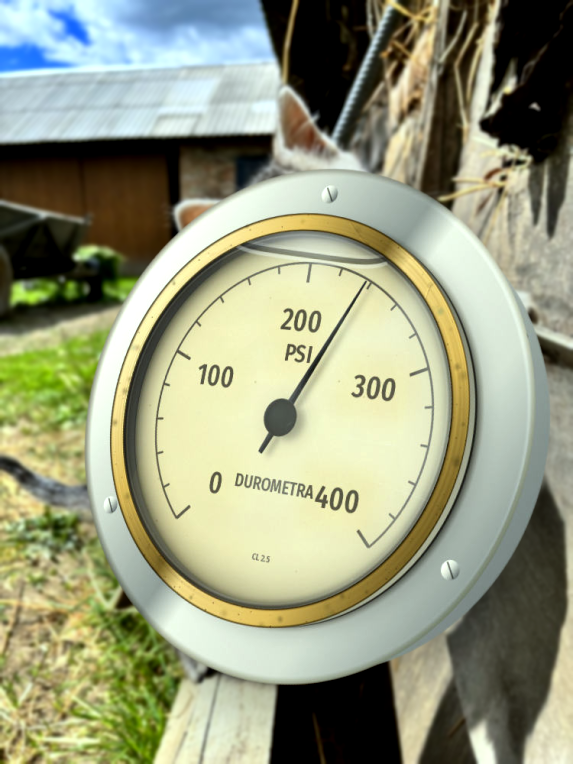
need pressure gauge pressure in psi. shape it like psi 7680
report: psi 240
